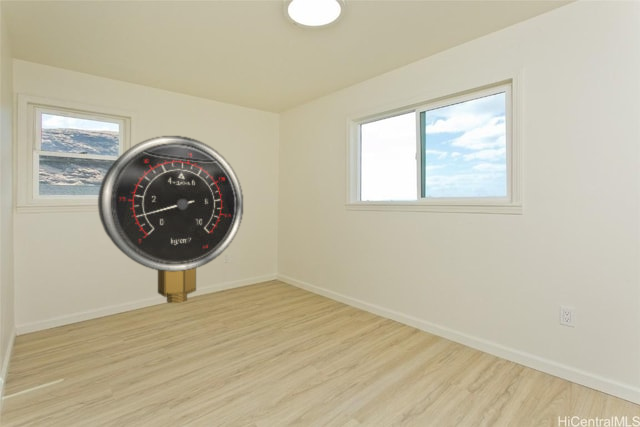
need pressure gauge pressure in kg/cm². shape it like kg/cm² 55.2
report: kg/cm² 1
